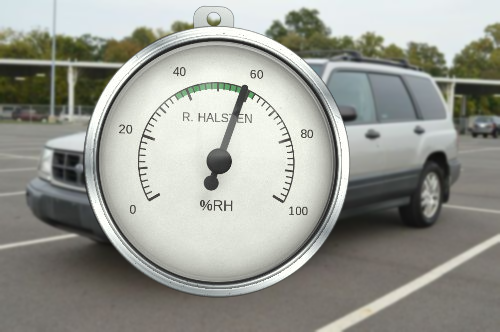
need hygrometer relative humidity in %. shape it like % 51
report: % 58
